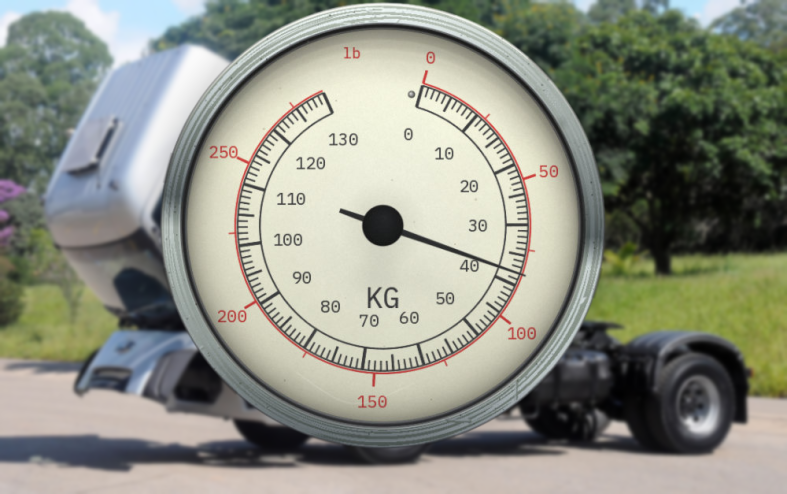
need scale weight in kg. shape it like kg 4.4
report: kg 38
